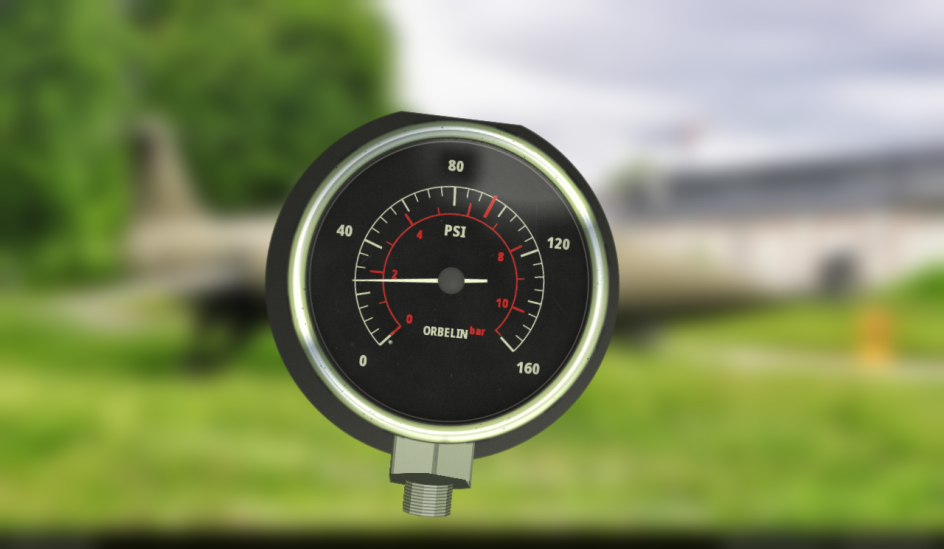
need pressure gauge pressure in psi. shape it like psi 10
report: psi 25
